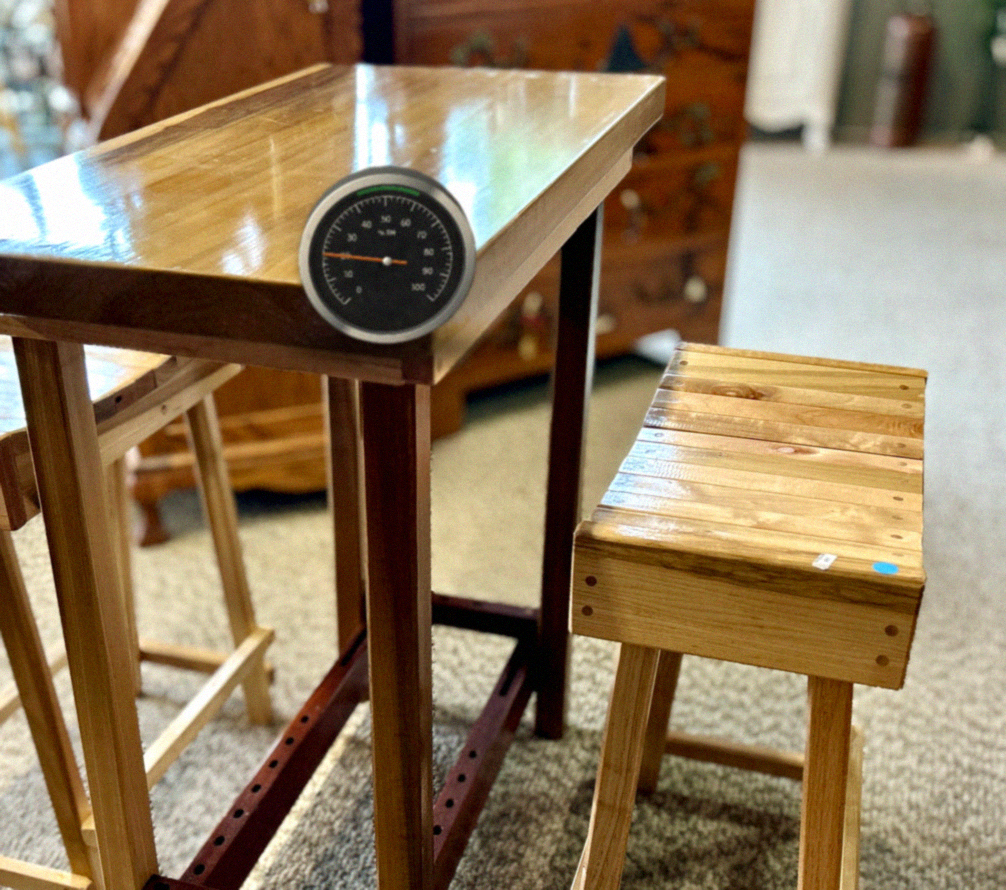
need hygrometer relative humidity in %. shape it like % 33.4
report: % 20
